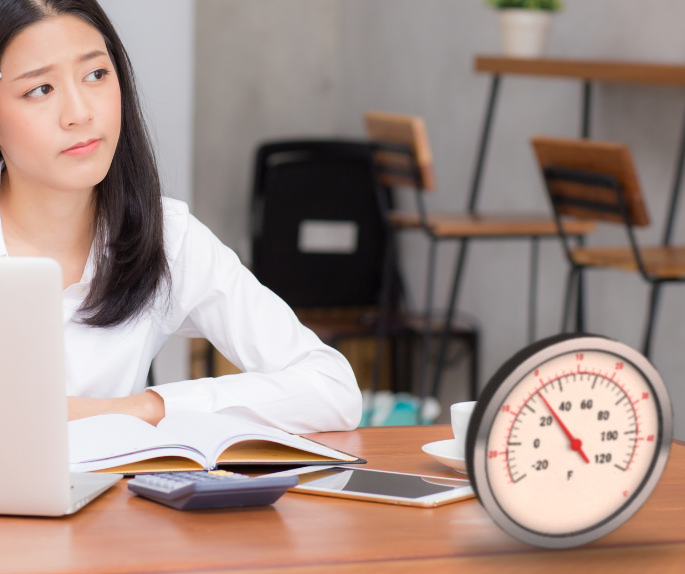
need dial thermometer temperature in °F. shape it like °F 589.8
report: °F 28
